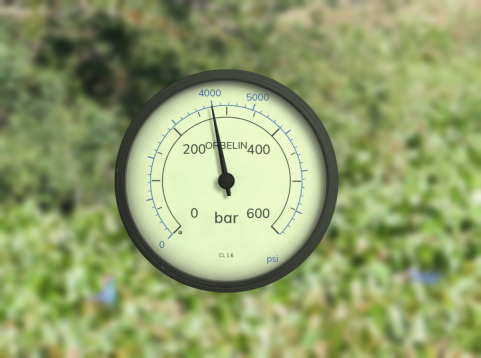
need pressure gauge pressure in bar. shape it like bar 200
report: bar 275
